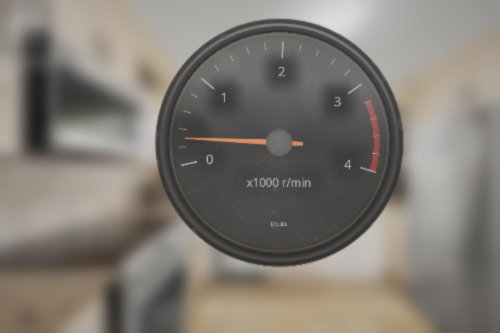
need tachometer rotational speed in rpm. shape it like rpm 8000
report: rpm 300
